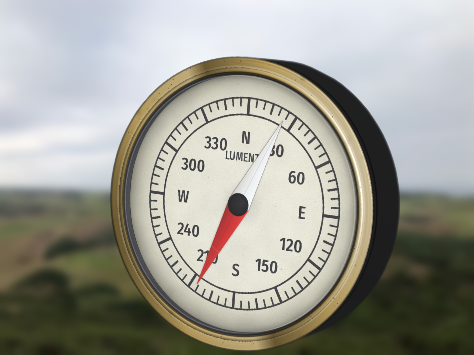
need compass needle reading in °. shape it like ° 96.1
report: ° 205
